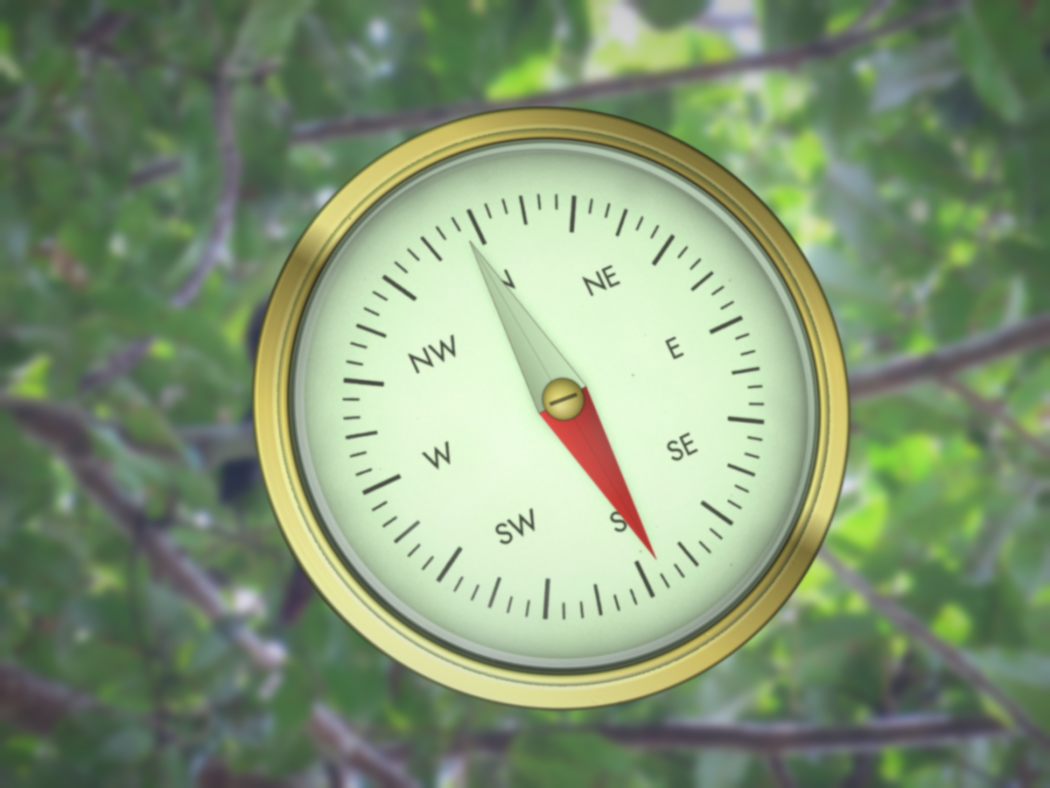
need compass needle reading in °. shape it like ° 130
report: ° 175
